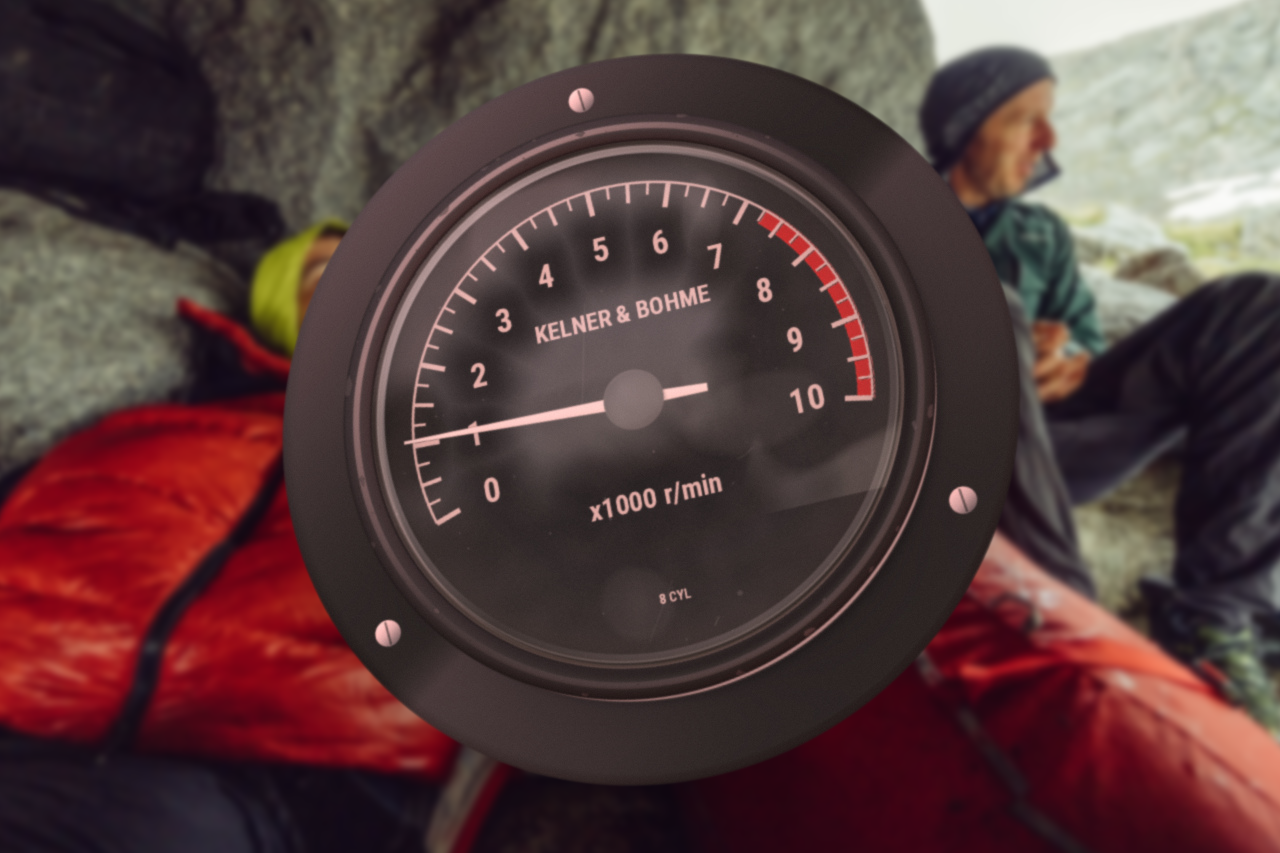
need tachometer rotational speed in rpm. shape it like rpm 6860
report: rpm 1000
